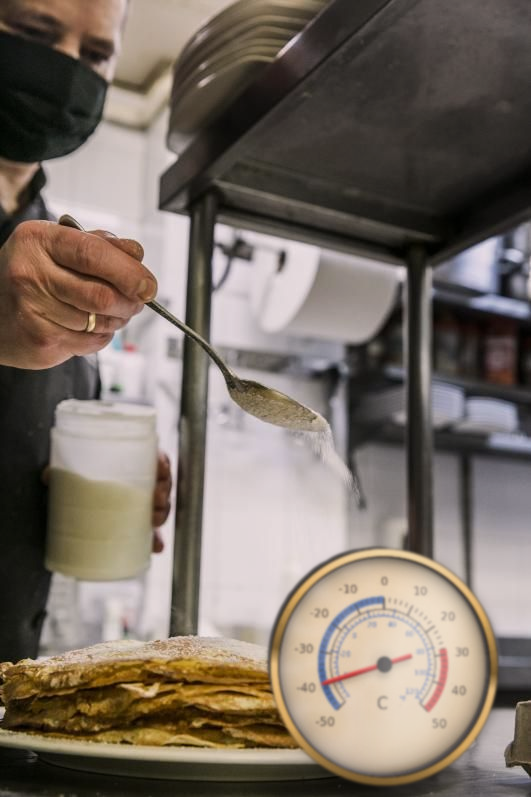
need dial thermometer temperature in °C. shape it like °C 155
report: °C -40
